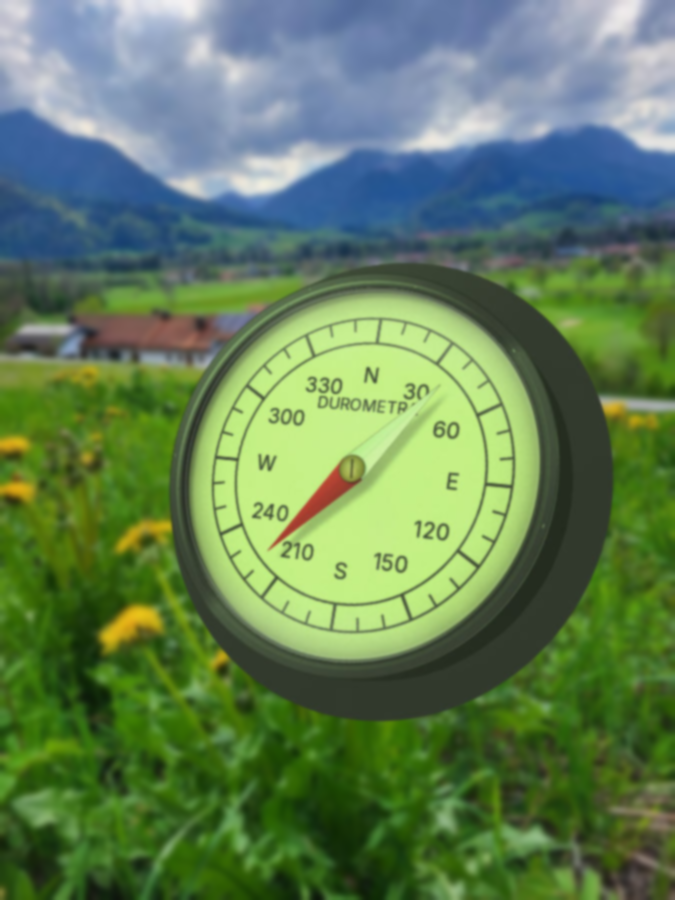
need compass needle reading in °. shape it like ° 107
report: ° 220
